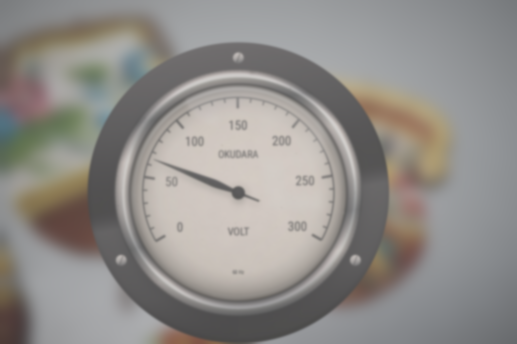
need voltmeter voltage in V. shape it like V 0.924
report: V 65
